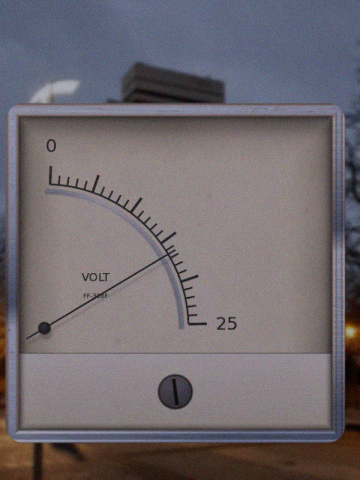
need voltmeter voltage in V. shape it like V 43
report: V 16.5
